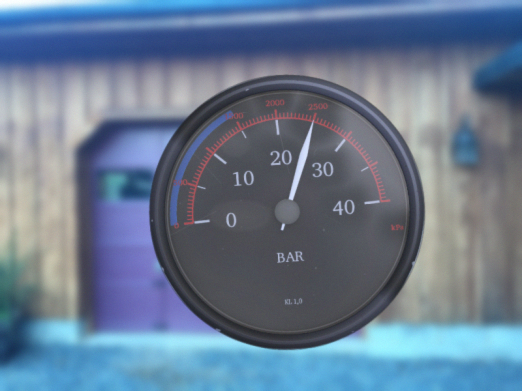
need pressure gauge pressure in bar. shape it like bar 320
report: bar 25
